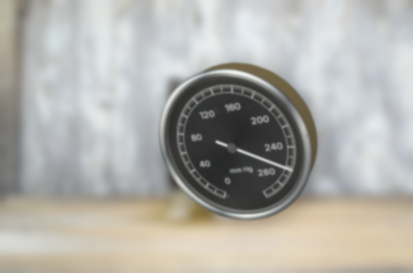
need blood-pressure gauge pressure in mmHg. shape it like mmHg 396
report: mmHg 260
